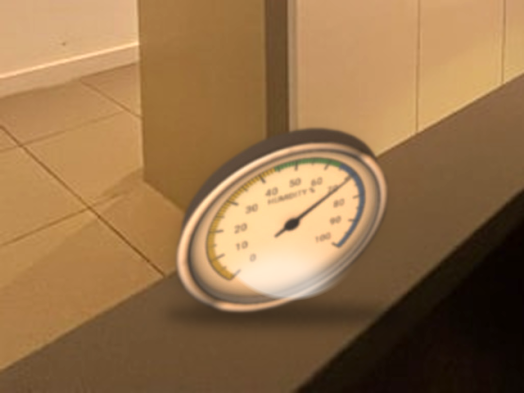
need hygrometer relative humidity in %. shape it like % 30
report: % 70
